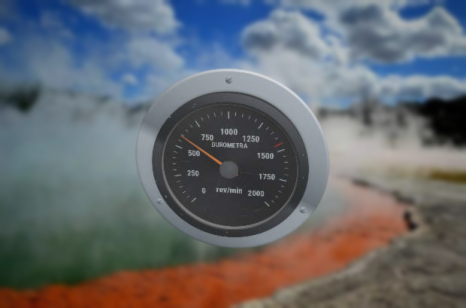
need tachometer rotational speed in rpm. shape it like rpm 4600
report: rpm 600
